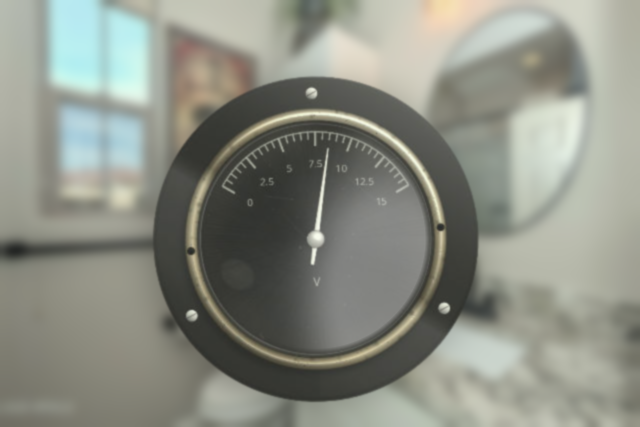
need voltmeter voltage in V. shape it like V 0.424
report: V 8.5
